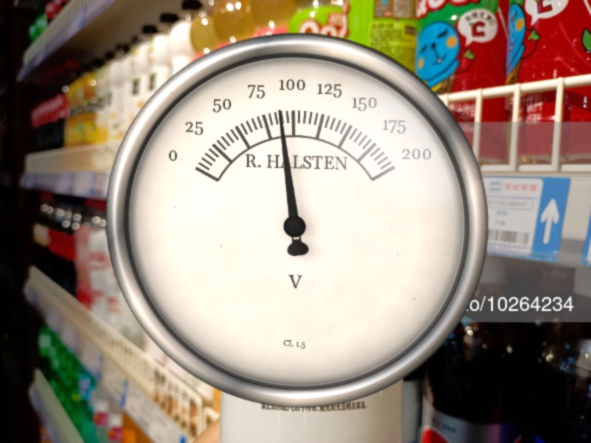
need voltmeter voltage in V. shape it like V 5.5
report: V 90
